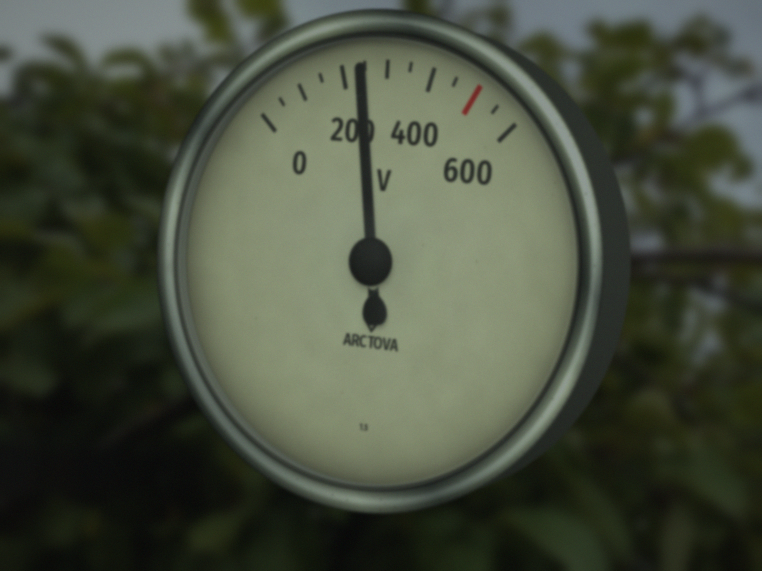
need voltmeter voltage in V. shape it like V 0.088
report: V 250
